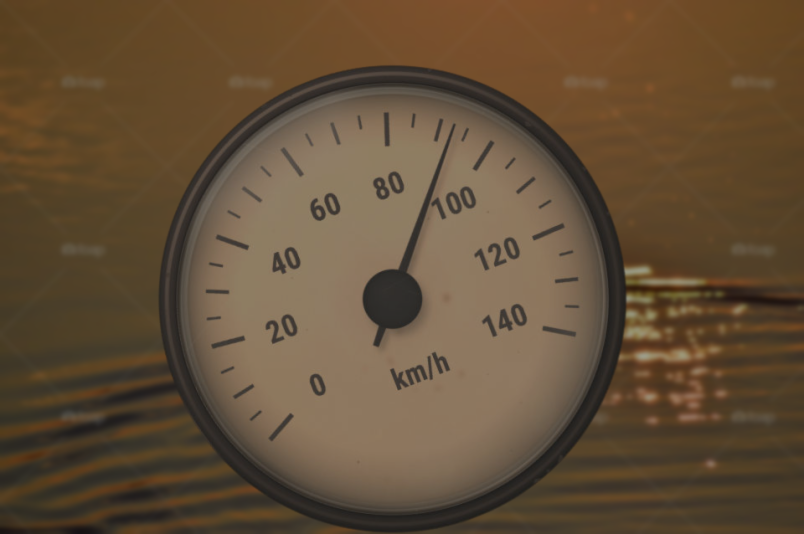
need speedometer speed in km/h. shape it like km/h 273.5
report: km/h 92.5
